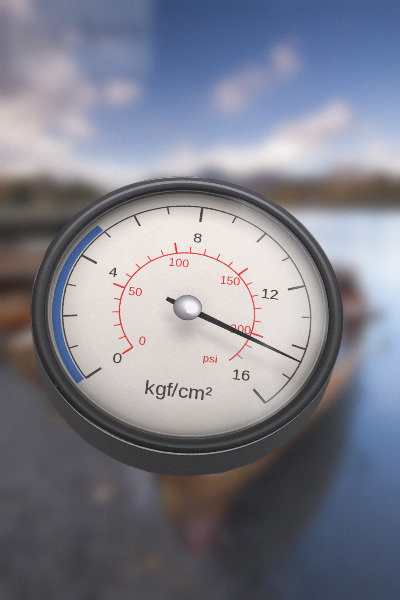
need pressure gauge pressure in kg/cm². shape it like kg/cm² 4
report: kg/cm² 14.5
